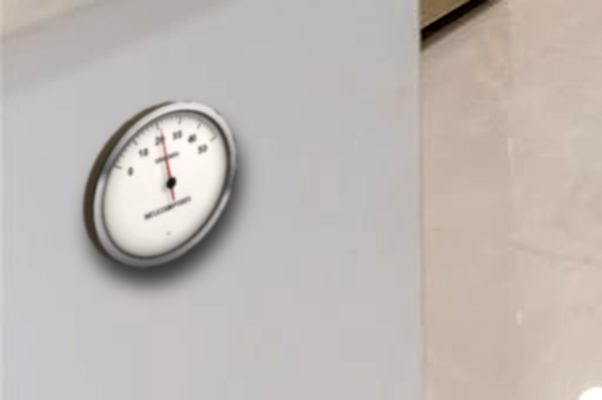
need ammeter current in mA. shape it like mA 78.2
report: mA 20
